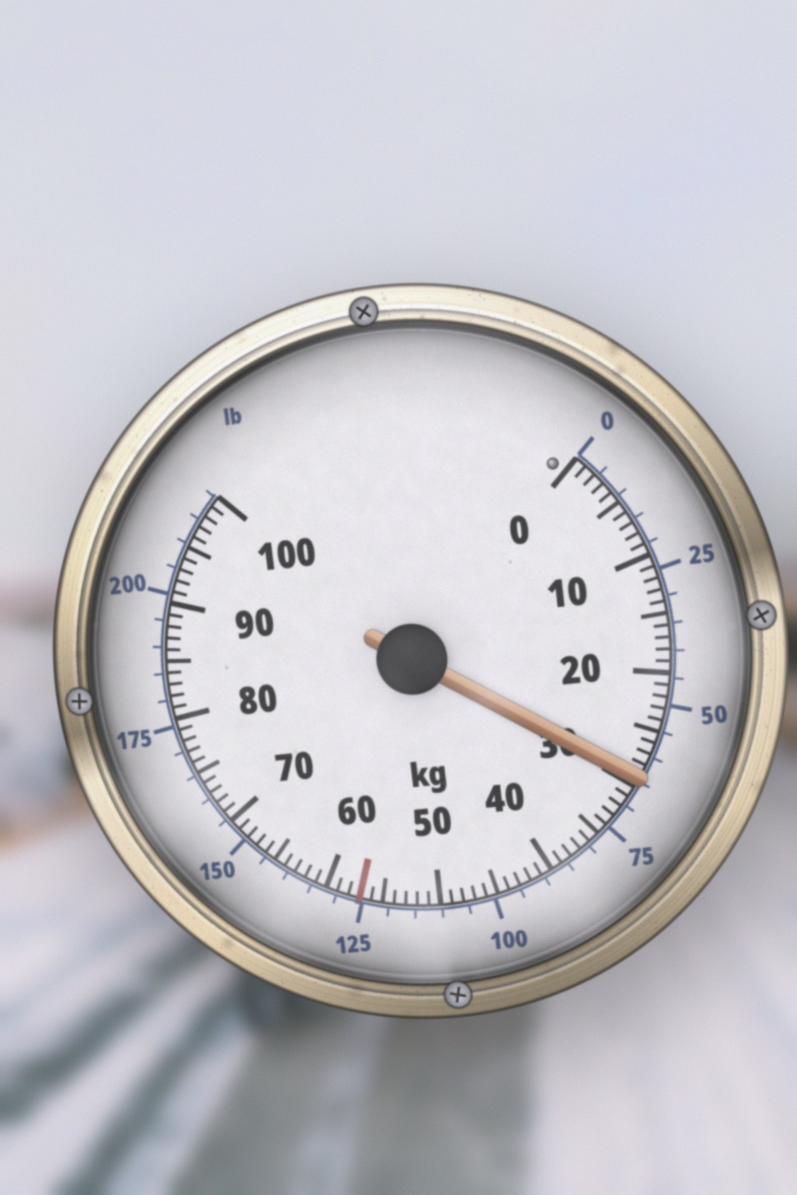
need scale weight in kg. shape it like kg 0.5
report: kg 29
